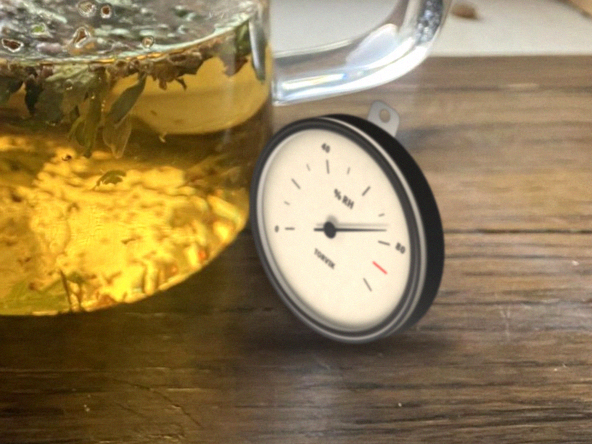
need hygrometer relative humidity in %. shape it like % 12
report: % 75
